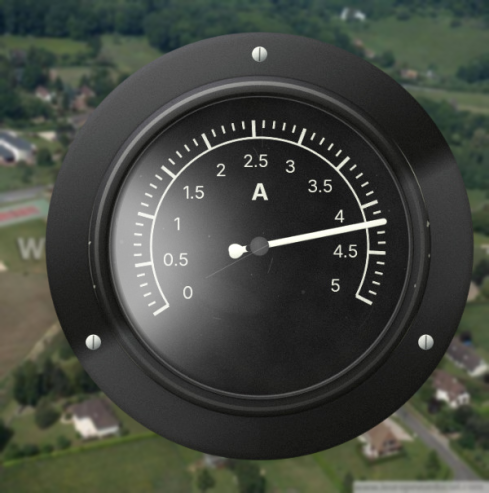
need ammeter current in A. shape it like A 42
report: A 4.2
